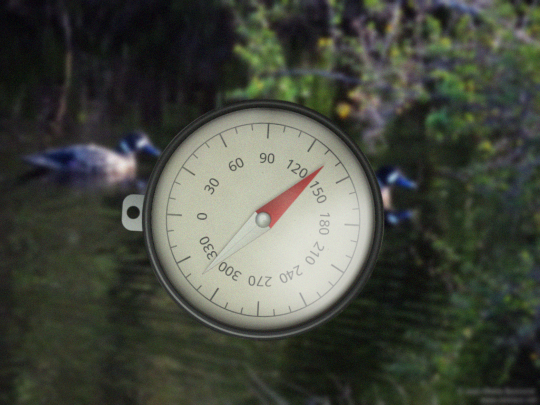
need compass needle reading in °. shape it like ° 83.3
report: ° 135
